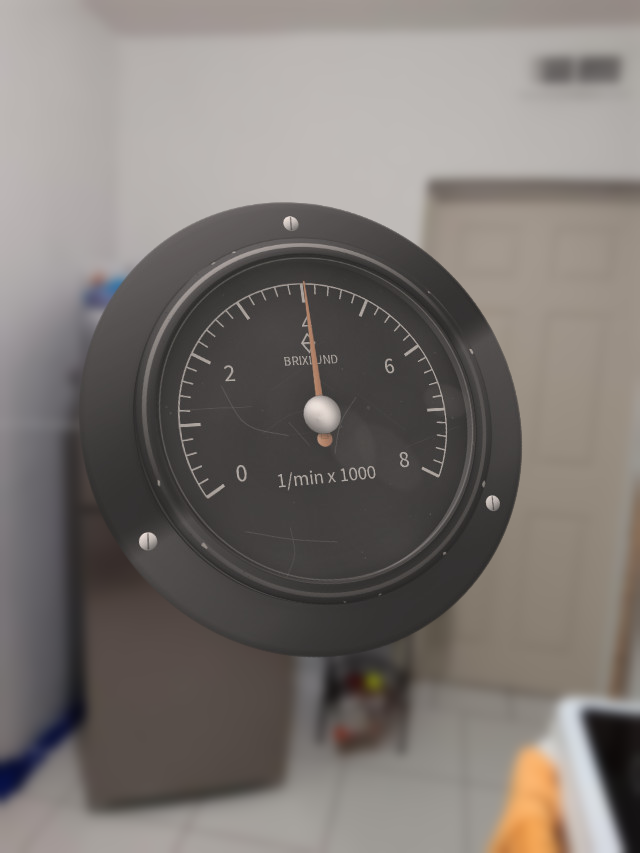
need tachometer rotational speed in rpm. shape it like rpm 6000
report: rpm 4000
